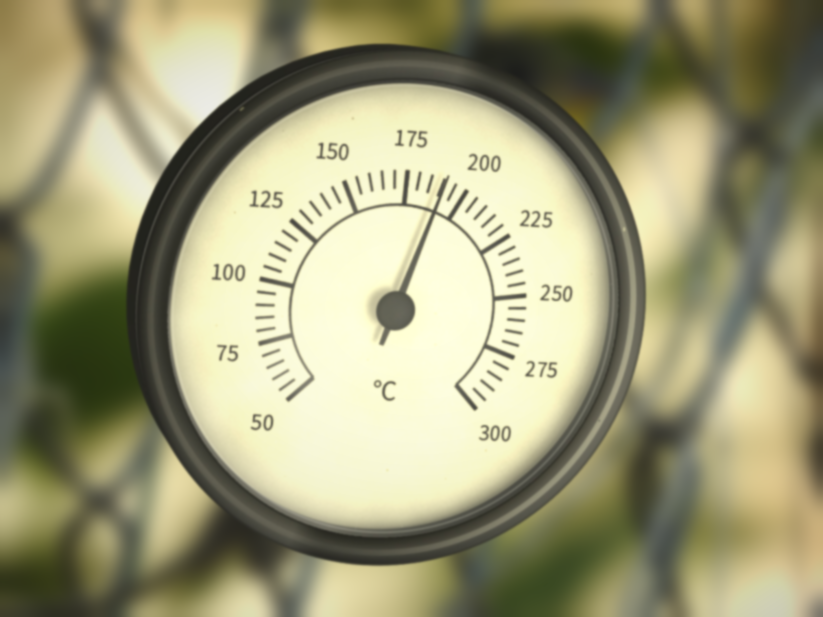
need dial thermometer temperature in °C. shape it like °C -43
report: °C 190
